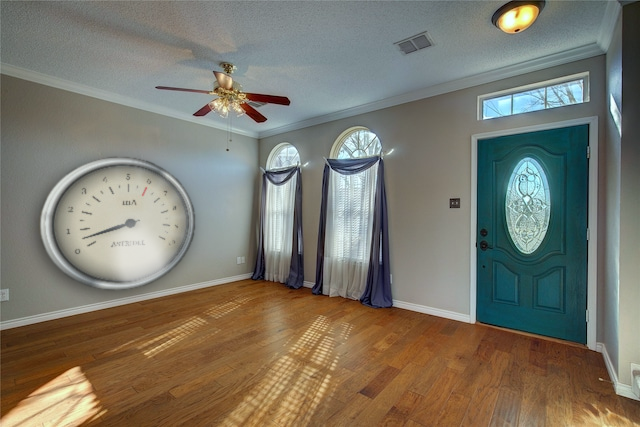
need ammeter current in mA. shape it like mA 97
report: mA 0.5
